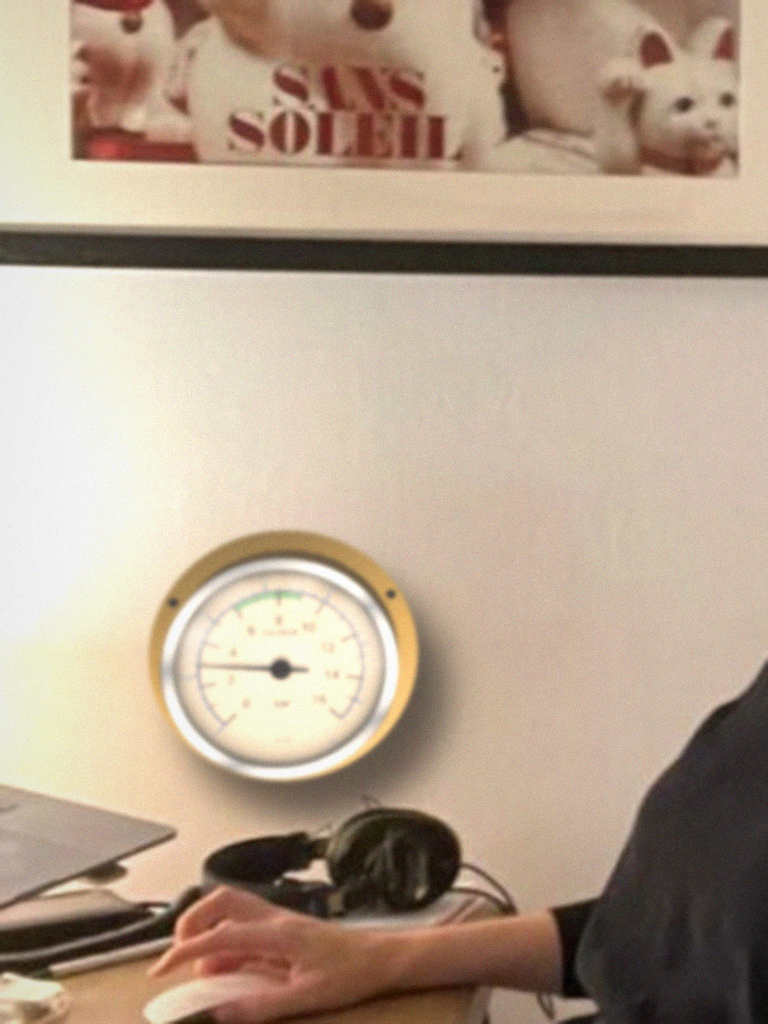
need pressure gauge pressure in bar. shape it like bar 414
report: bar 3
